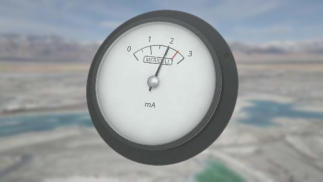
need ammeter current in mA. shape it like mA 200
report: mA 2
